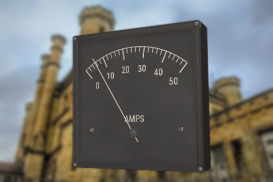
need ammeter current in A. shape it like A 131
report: A 6
